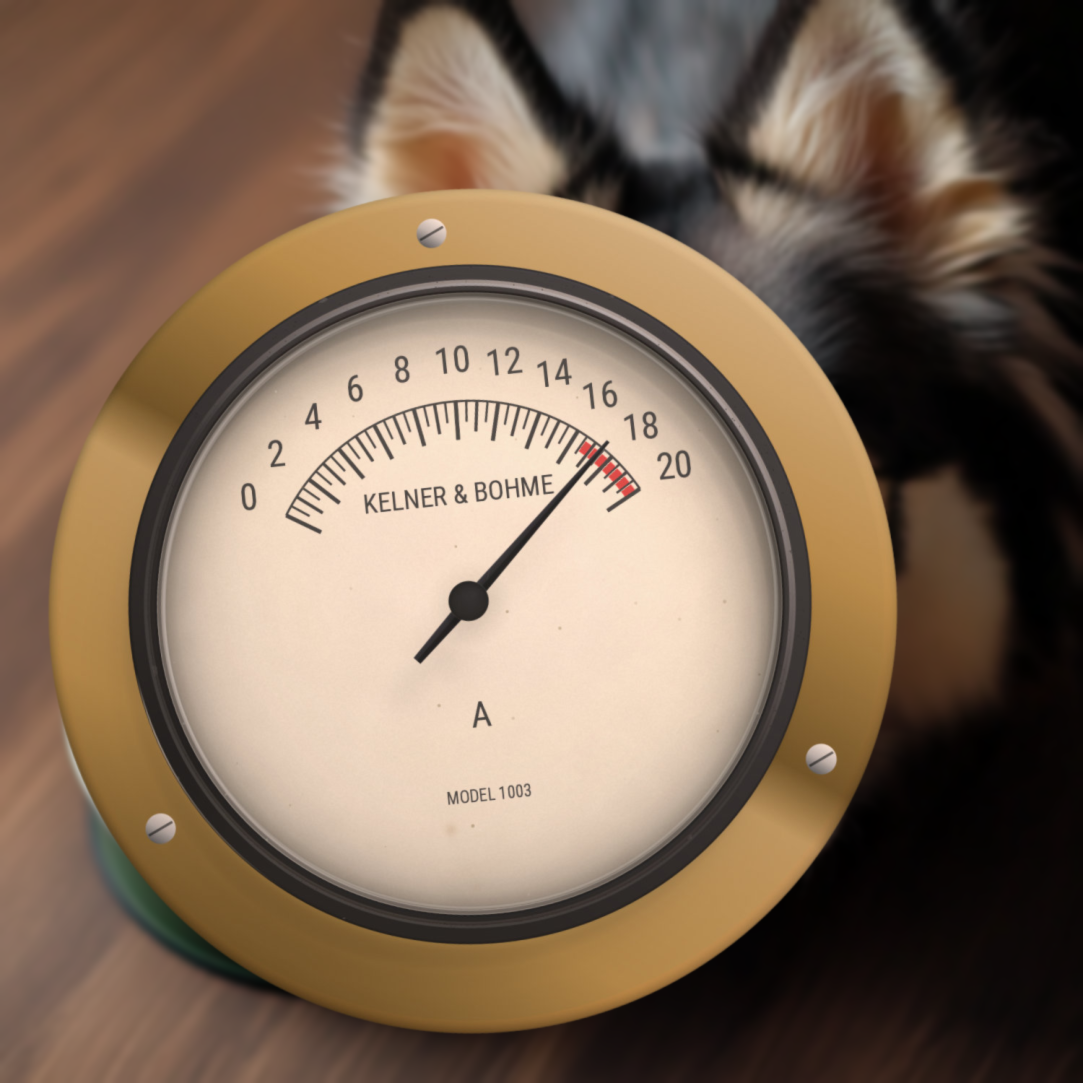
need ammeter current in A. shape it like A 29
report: A 17.5
